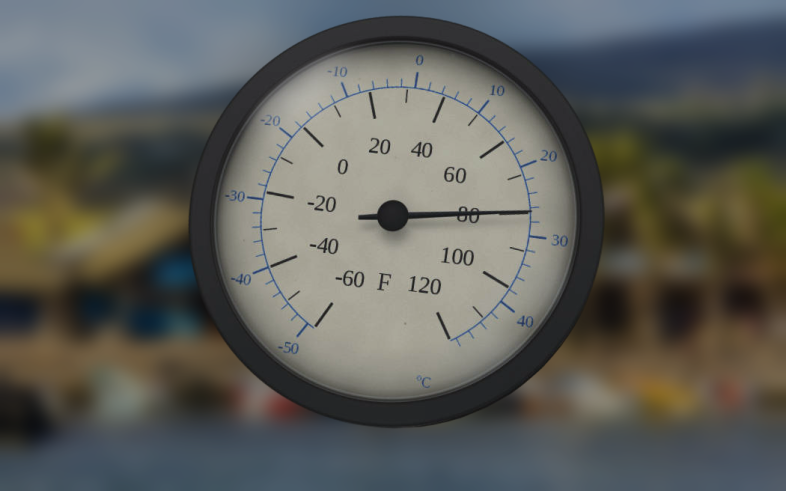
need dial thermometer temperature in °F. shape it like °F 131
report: °F 80
